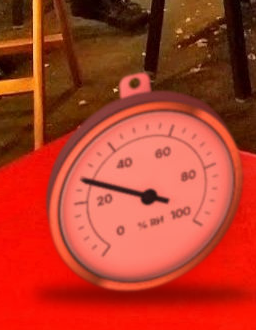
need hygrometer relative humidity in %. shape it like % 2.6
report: % 28
